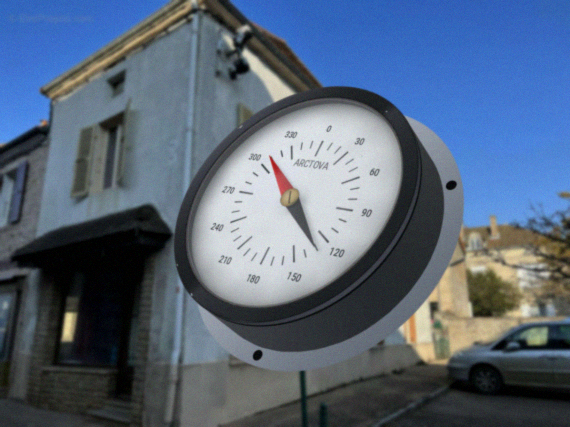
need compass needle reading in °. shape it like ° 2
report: ° 310
